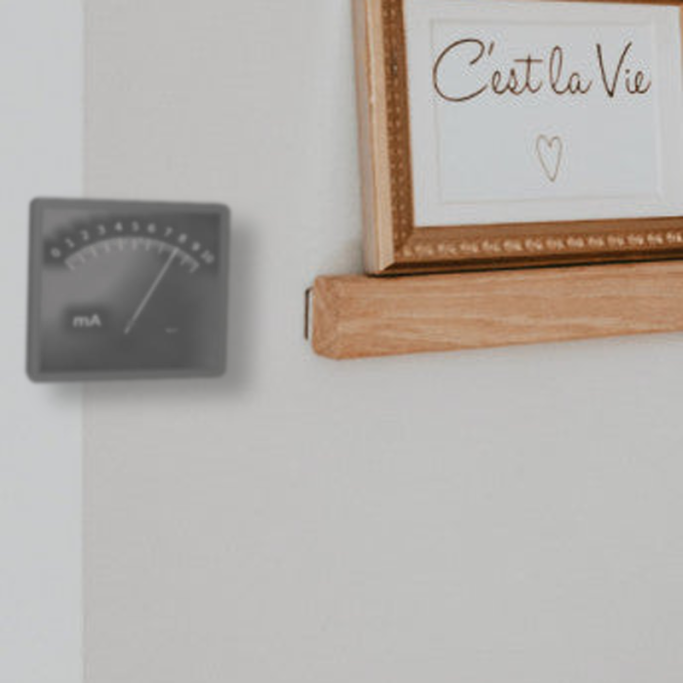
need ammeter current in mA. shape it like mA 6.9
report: mA 8
